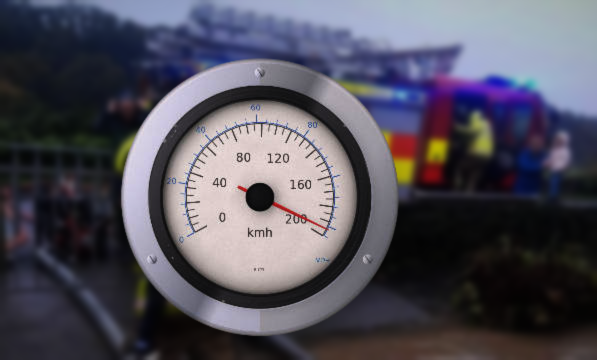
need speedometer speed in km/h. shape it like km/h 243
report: km/h 195
